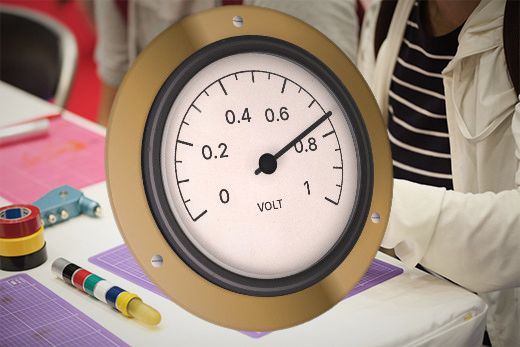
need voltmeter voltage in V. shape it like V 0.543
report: V 0.75
